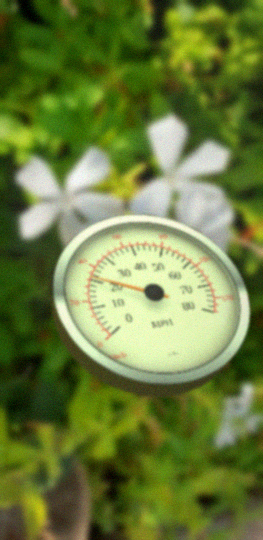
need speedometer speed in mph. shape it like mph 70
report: mph 20
